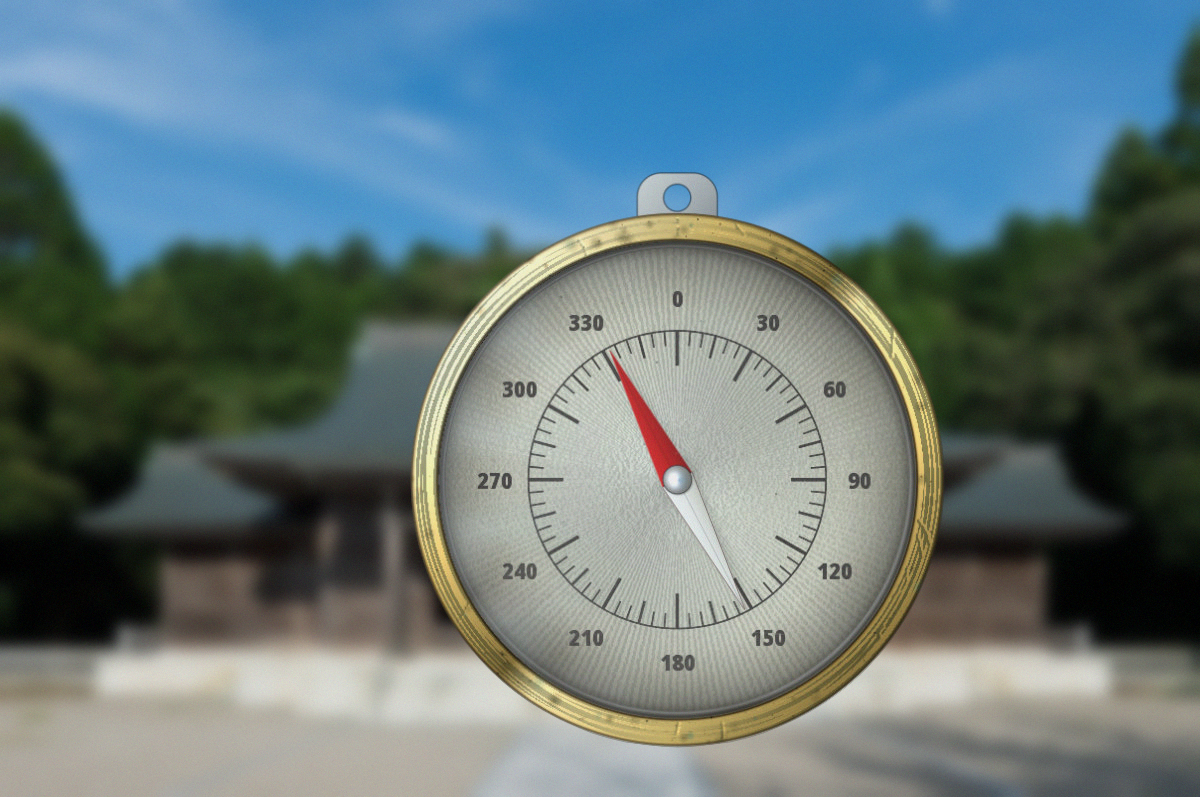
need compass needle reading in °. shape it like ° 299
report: ° 332.5
